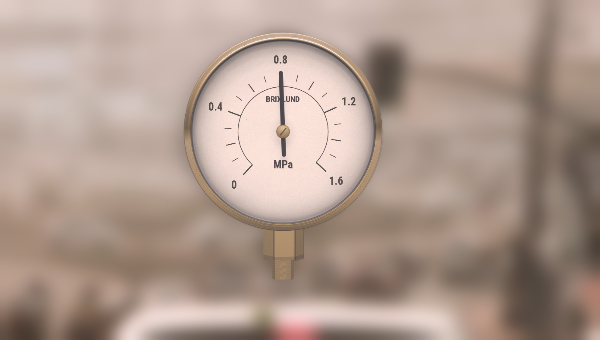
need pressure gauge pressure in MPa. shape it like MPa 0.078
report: MPa 0.8
